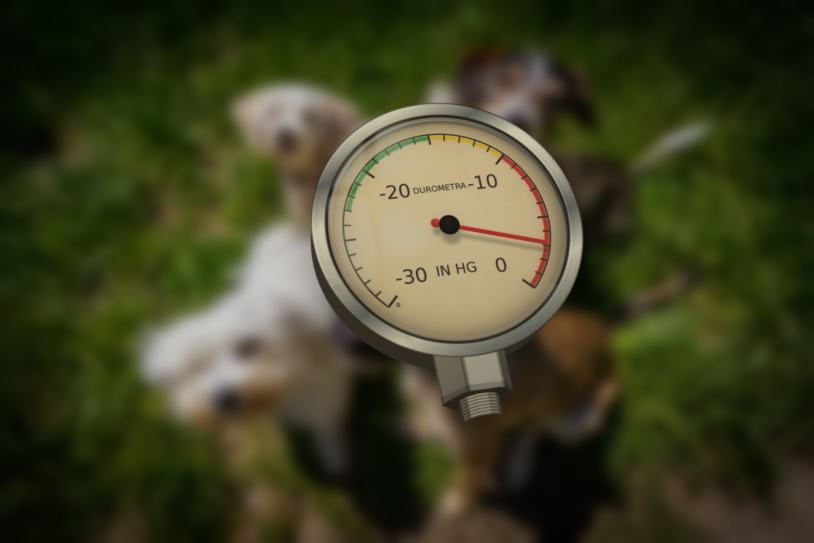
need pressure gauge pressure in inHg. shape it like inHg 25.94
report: inHg -3
